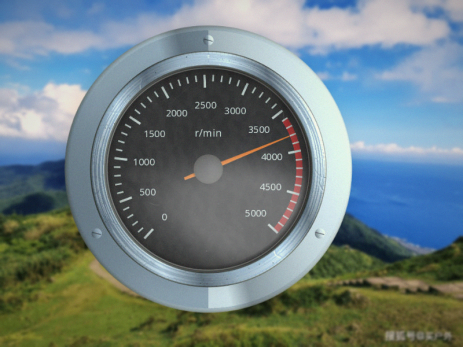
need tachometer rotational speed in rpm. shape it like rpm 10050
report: rpm 3800
